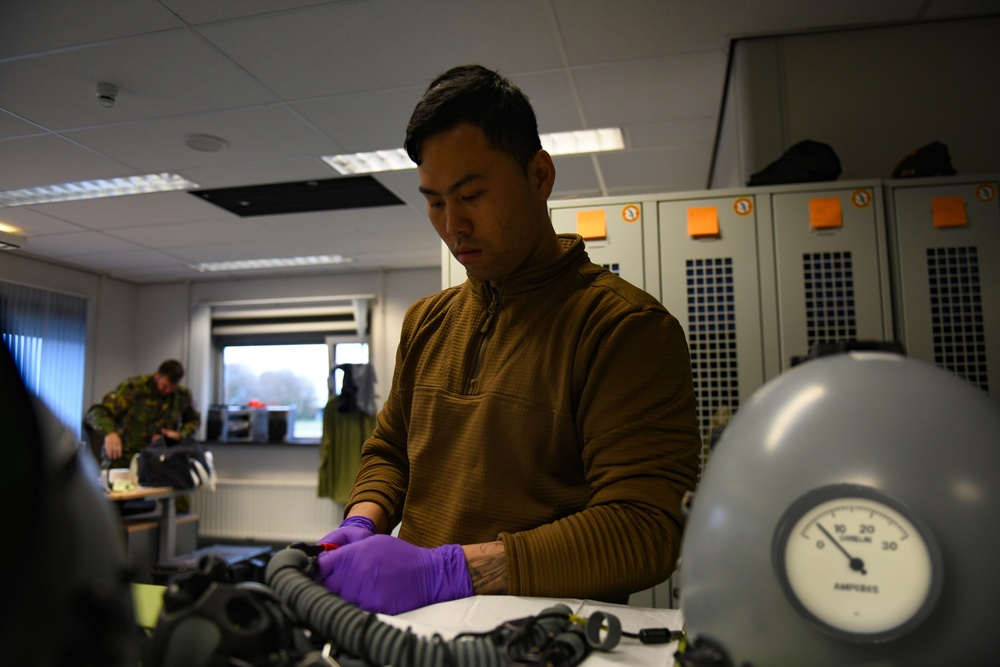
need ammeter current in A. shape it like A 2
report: A 5
